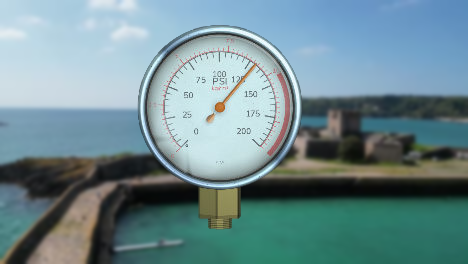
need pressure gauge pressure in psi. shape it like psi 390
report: psi 130
